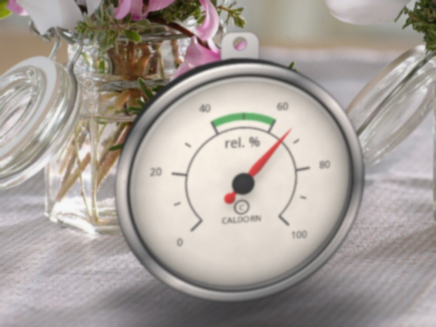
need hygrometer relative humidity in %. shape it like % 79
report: % 65
